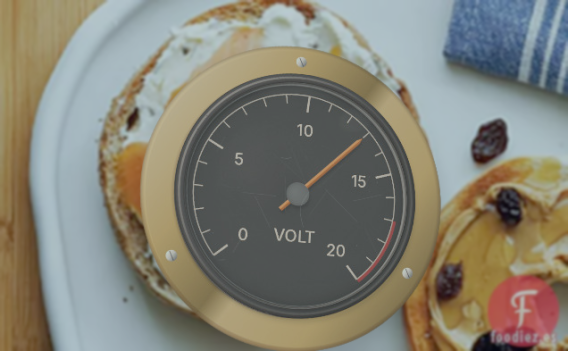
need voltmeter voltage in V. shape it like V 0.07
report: V 13
